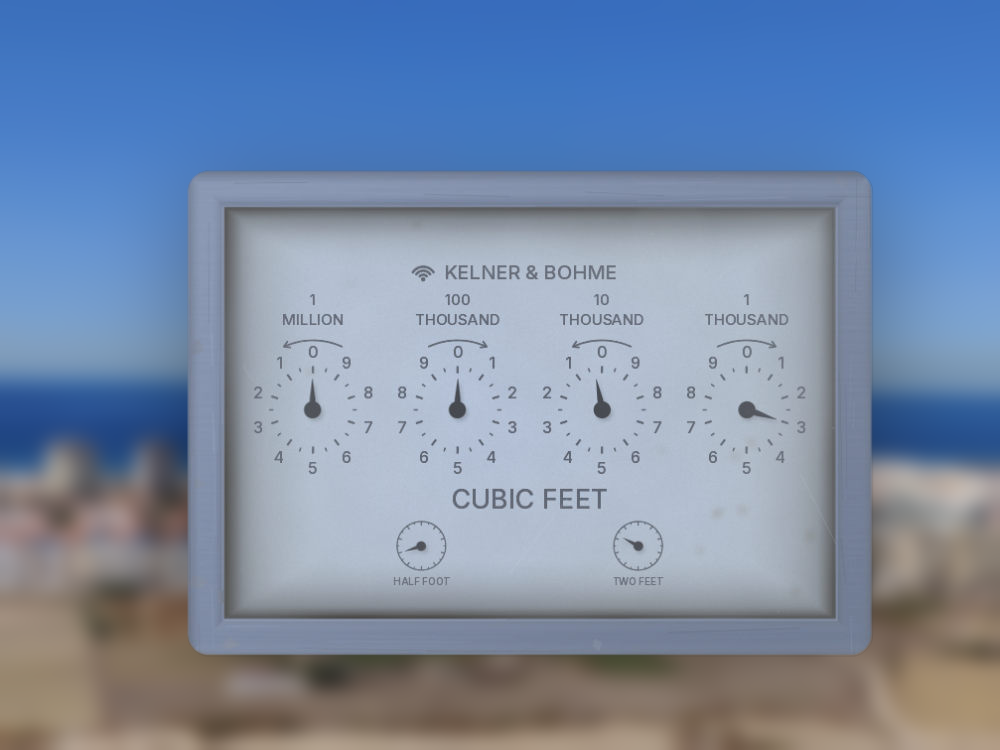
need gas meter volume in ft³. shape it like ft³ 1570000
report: ft³ 300
